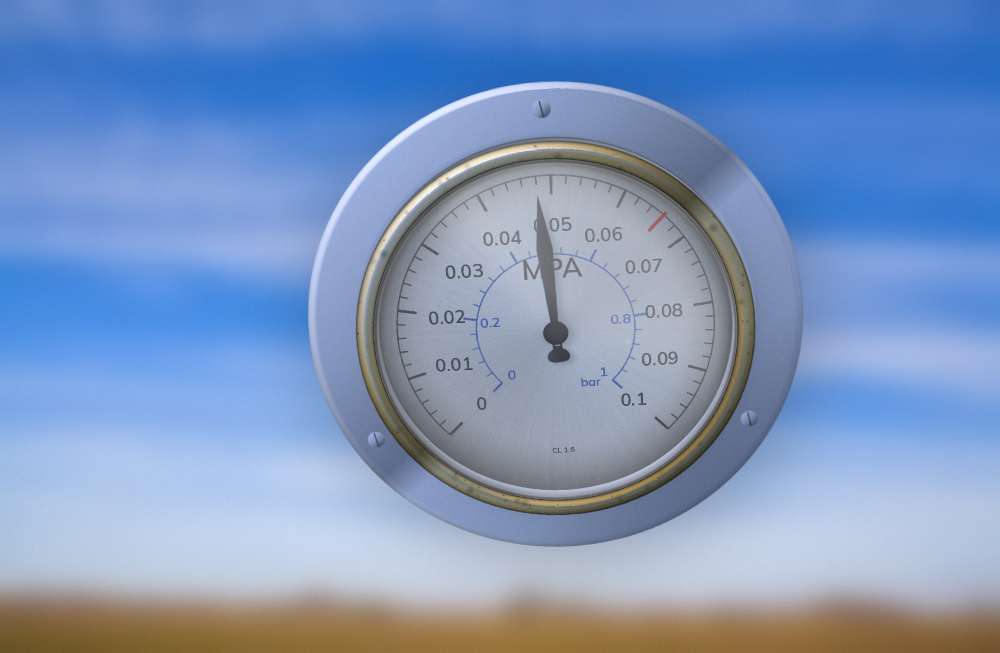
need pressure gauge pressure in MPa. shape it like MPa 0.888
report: MPa 0.048
